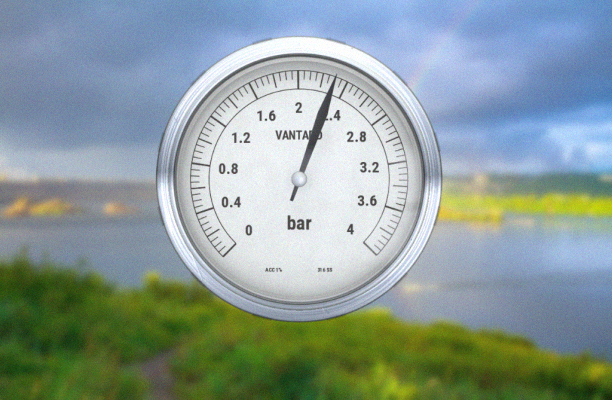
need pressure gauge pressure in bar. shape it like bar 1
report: bar 2.3
